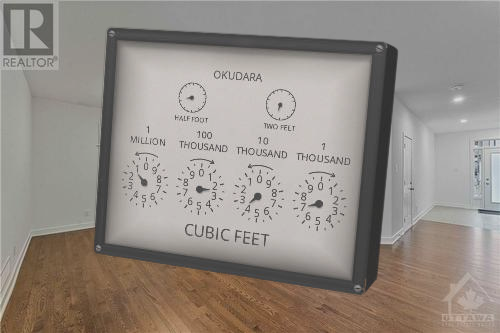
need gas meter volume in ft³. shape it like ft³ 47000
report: ft³ 123700
